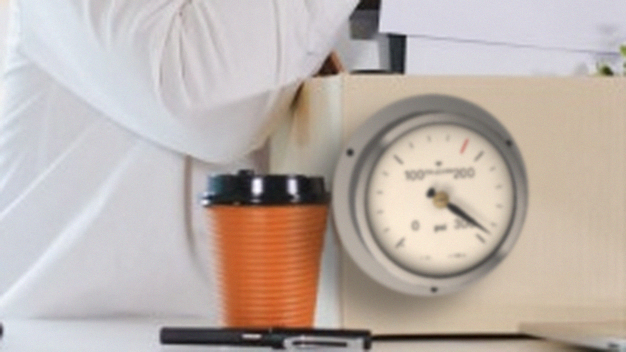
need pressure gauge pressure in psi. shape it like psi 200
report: psi 290
